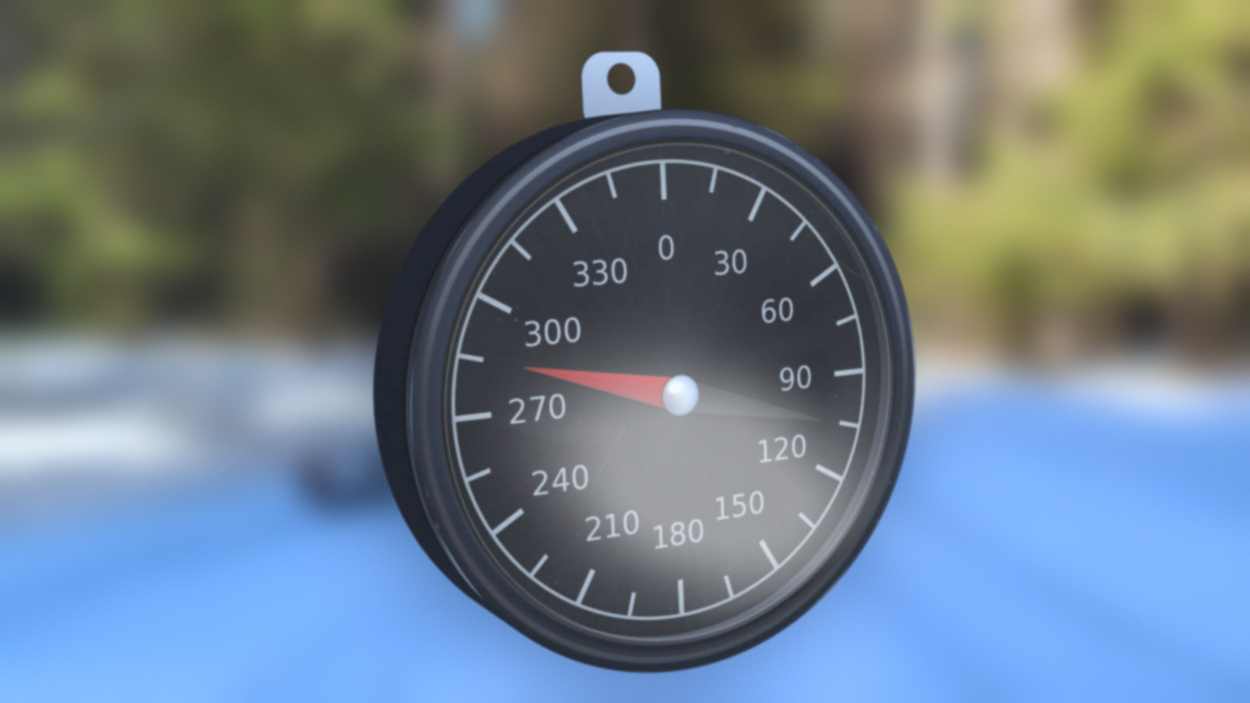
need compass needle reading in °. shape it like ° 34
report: ° 285
